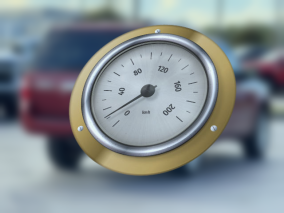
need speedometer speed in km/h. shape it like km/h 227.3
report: km/h 10
